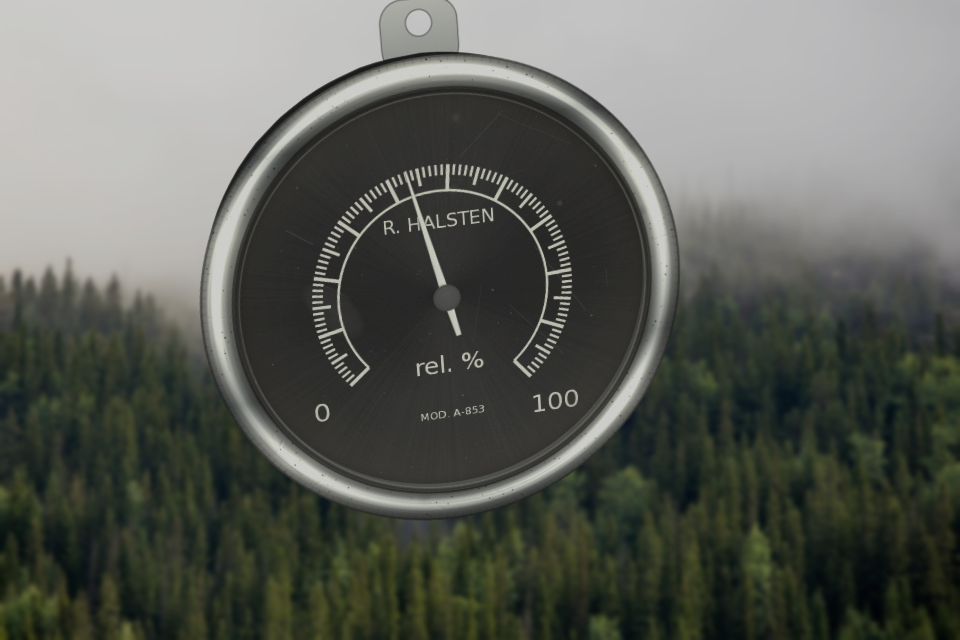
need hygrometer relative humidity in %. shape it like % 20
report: % 43
